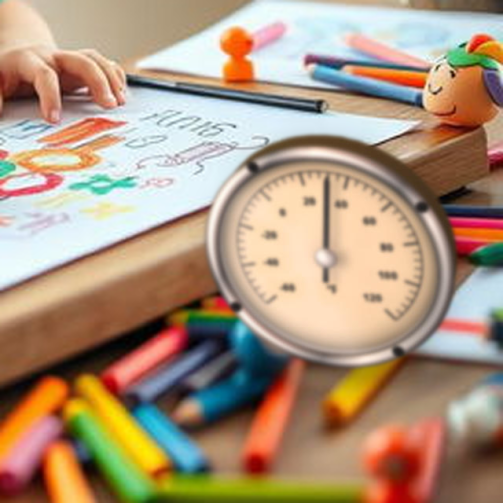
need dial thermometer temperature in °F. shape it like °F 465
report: °F 32
